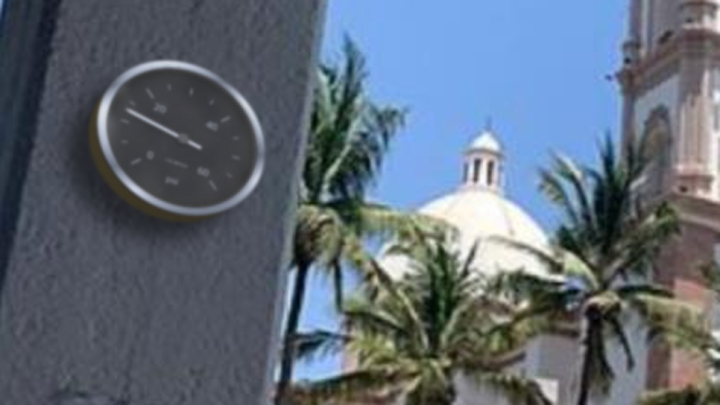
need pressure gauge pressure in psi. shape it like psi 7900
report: psi 12.5
